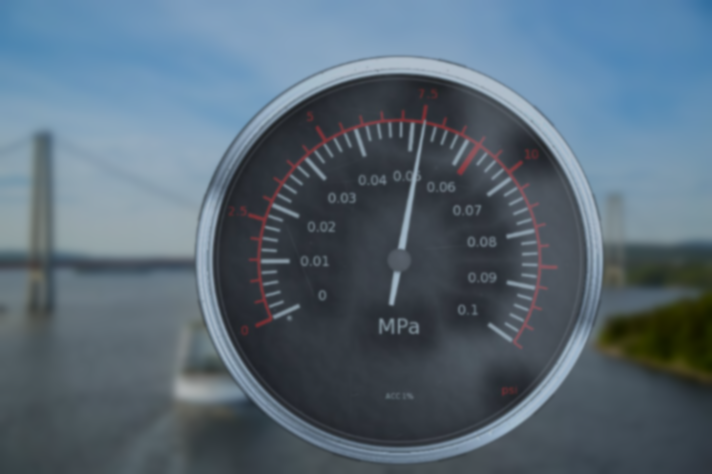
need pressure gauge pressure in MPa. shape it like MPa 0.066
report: MPa 0.052
